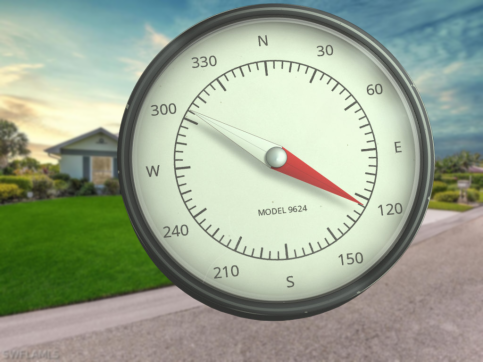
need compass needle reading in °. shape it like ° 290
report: ° 125
